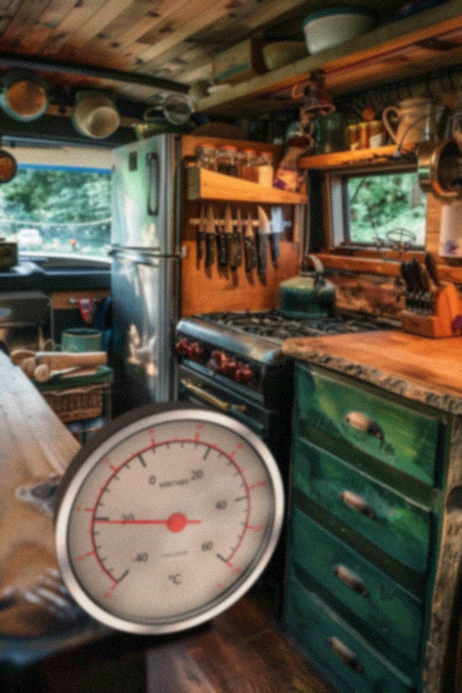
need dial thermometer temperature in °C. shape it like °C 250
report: °C -20
